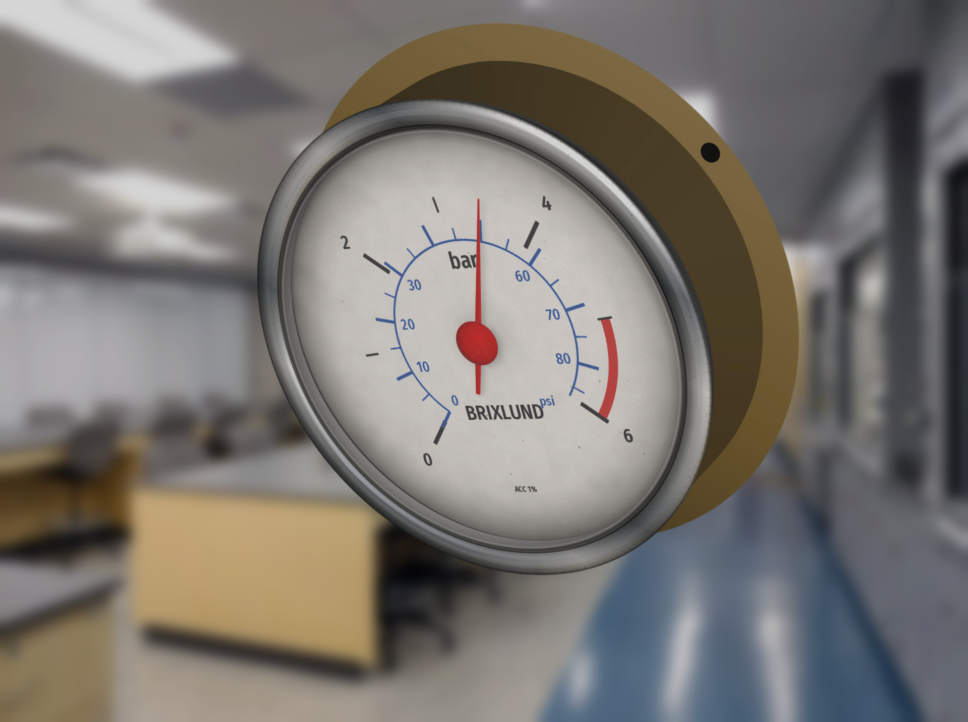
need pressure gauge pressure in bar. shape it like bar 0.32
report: bar 3.5
